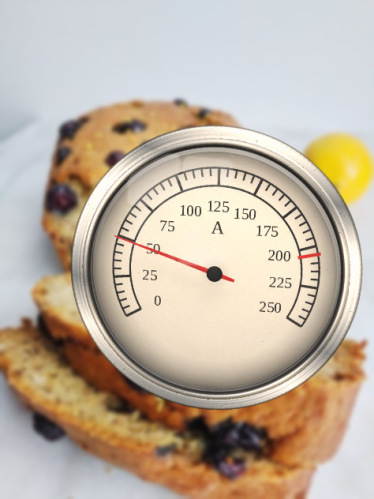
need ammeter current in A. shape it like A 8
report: A 50
